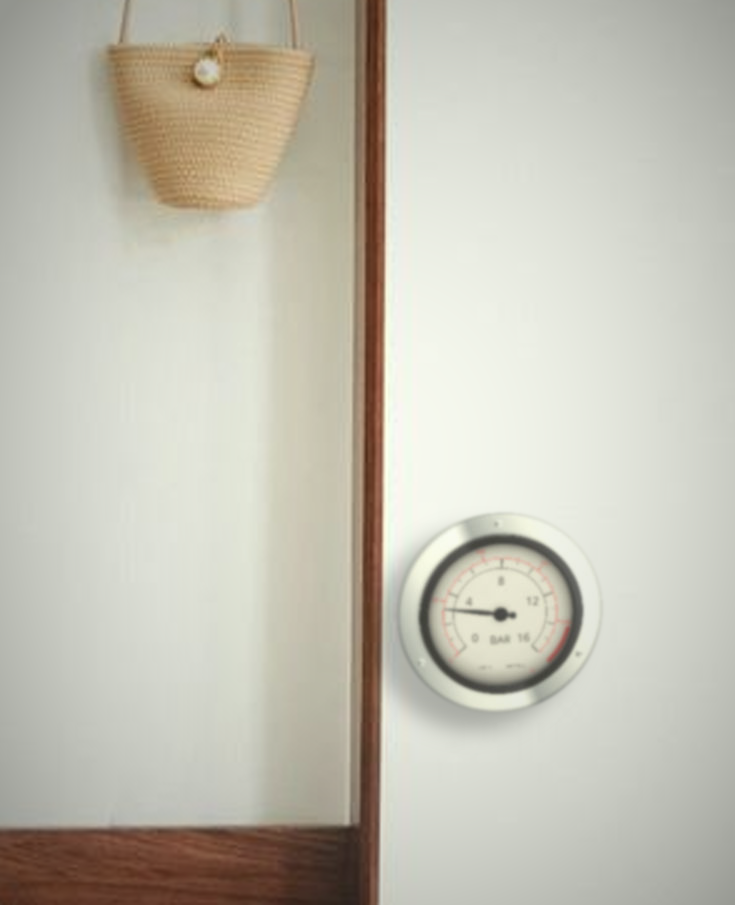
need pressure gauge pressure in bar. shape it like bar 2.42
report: bar 3
